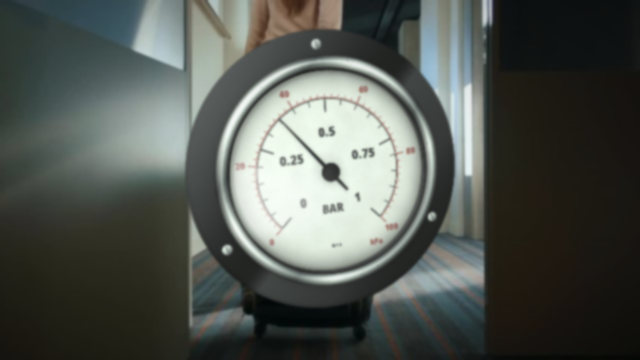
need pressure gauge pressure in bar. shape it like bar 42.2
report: bar 0.35
